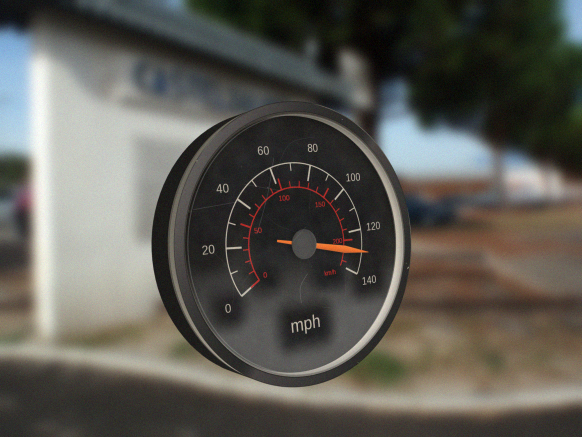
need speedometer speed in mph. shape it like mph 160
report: mph 130
